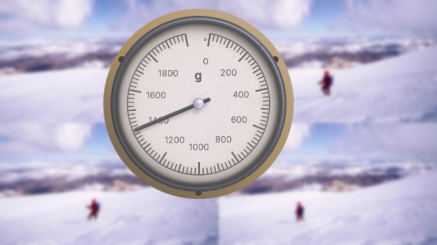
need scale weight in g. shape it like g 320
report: g 1400
